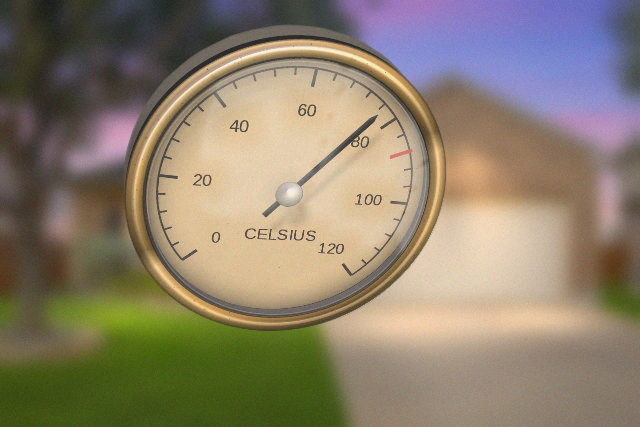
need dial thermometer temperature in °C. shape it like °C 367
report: °C 76
